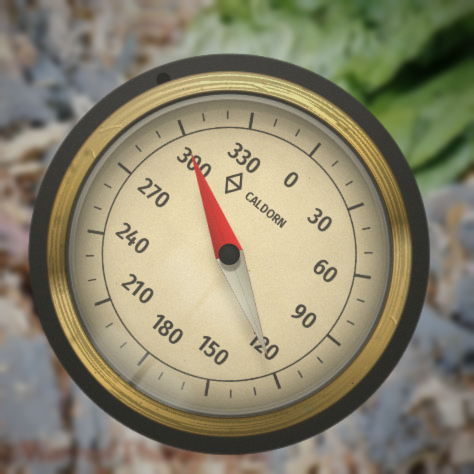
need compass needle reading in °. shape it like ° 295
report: ° 300
